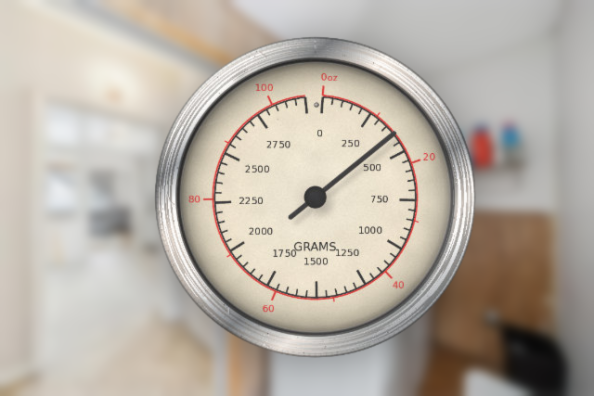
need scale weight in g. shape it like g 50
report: g 400
